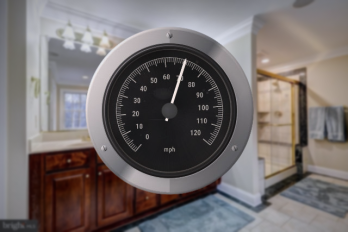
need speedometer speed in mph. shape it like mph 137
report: mph 70
